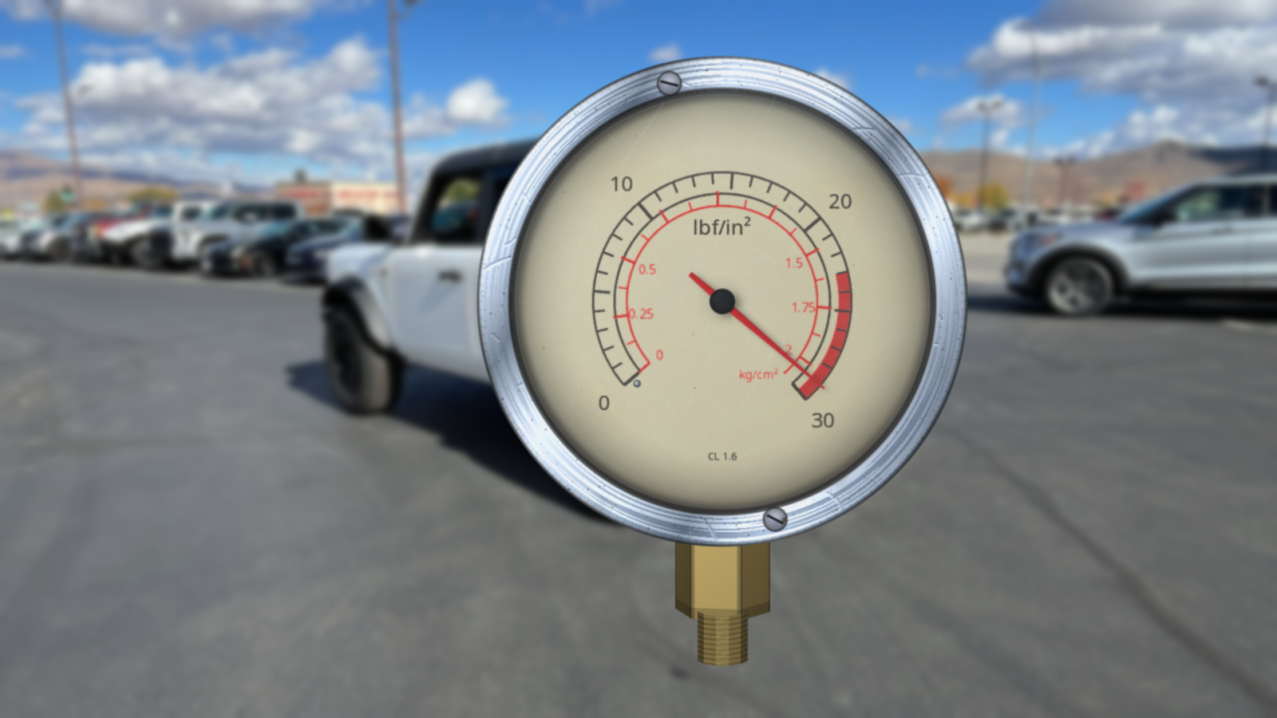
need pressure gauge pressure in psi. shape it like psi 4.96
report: psi 29
